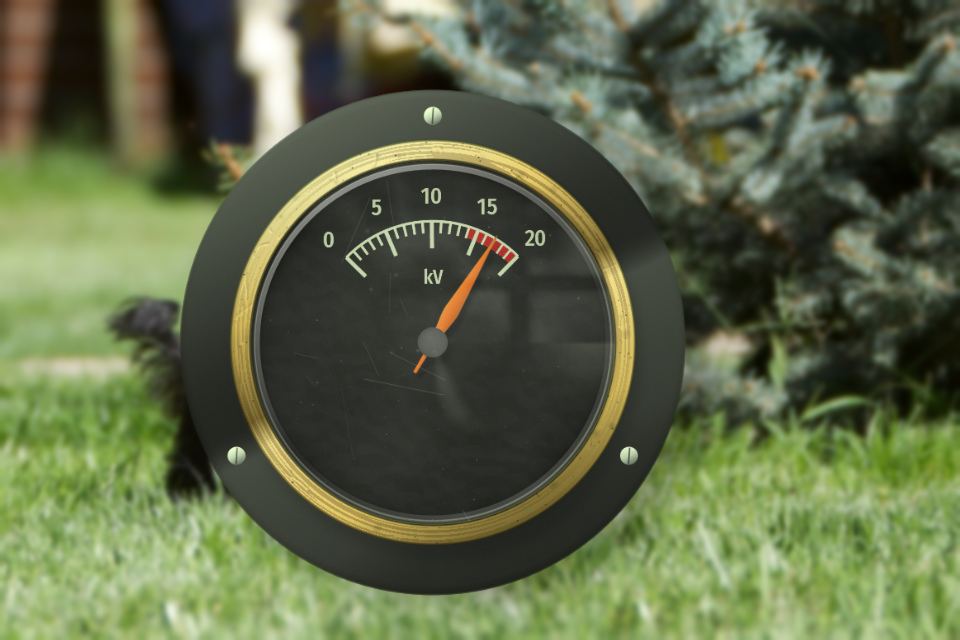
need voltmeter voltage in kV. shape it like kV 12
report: kV 17
